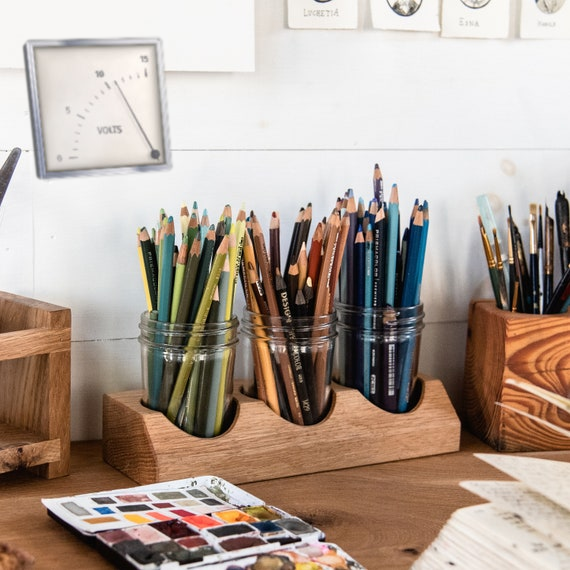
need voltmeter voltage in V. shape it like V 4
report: V 11
